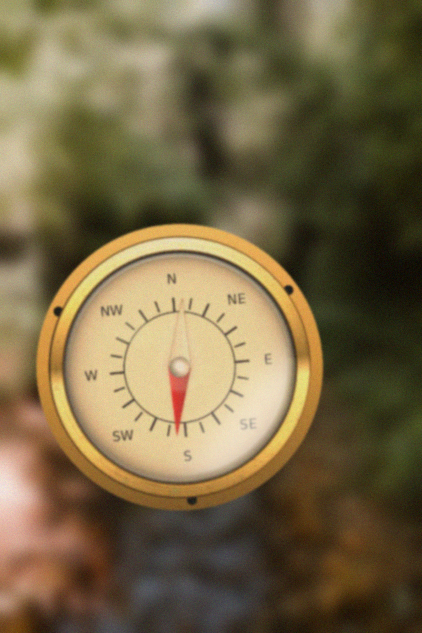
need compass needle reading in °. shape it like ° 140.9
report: ° 187.5
